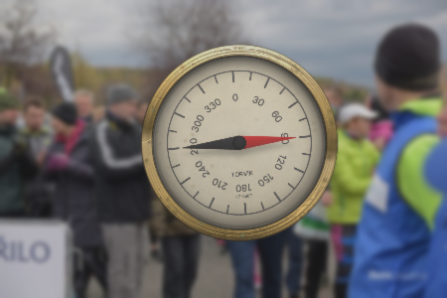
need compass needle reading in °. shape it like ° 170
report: ° 90
